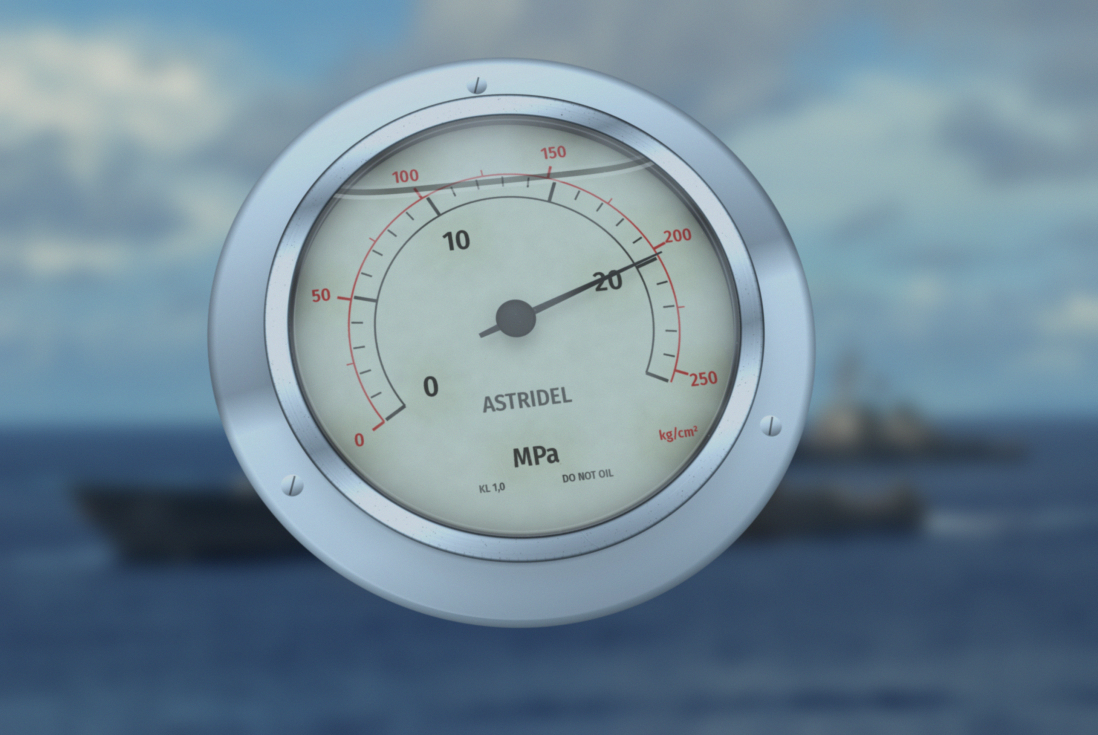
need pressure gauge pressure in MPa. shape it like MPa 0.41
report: MPa 20
